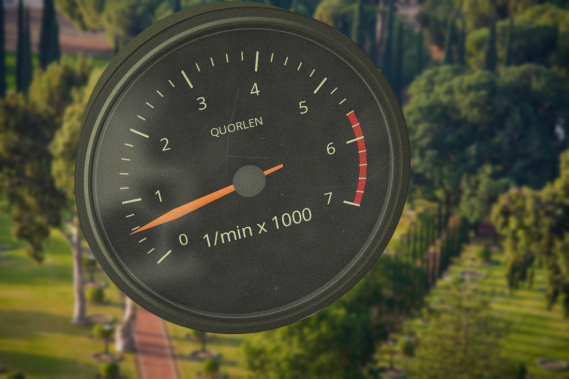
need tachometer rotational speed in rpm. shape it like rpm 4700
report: rpm 600
